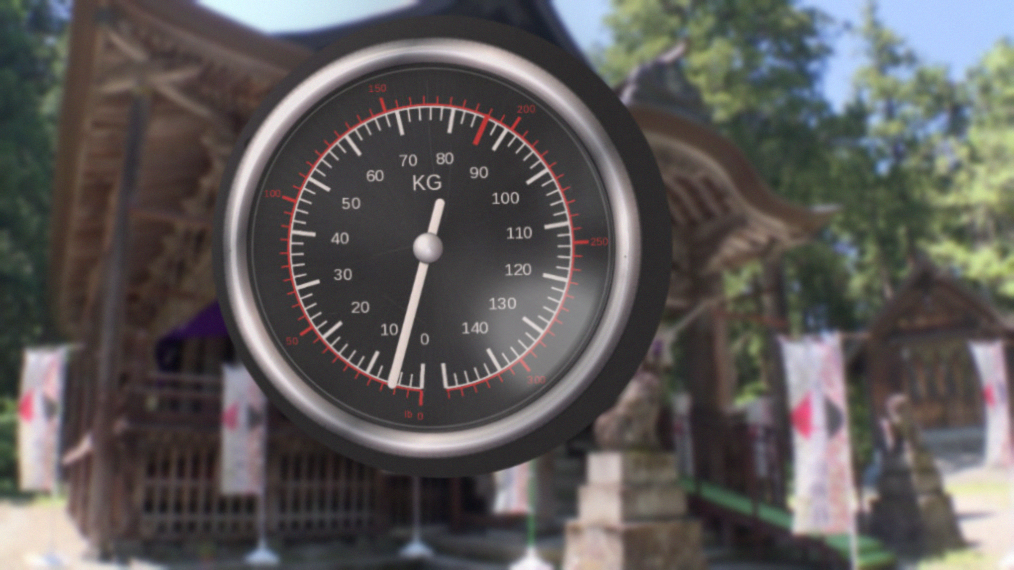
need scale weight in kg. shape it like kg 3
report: kg 5
